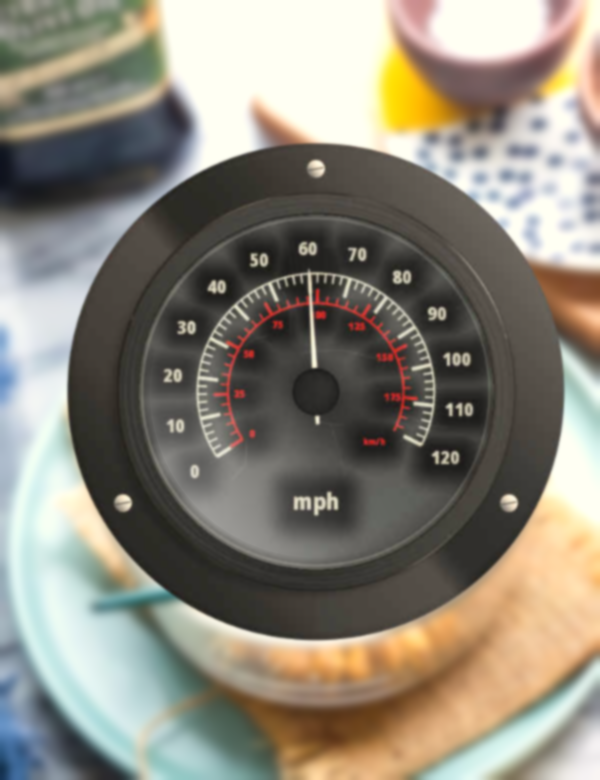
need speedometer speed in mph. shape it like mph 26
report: mph 60
